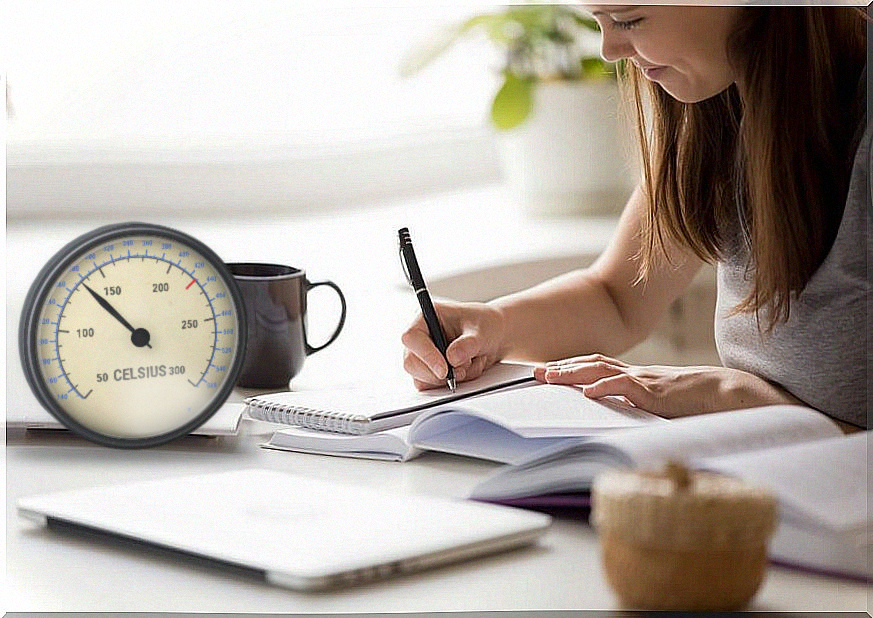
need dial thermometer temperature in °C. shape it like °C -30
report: °C 135
